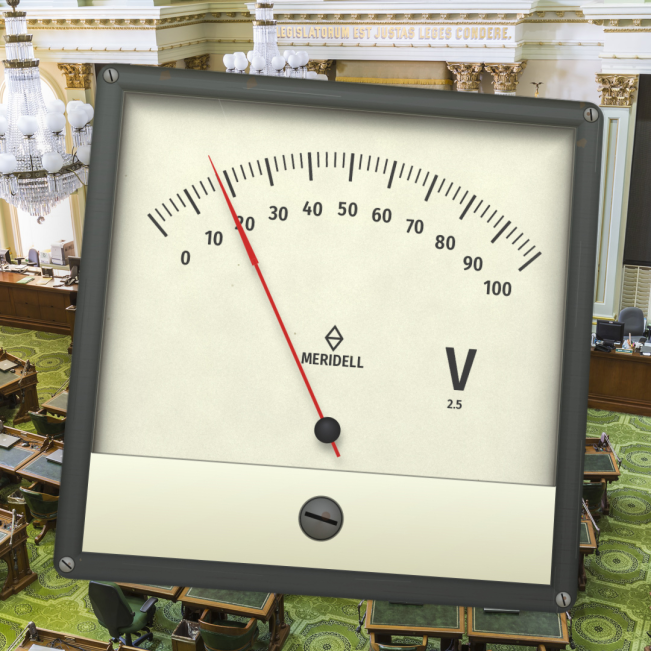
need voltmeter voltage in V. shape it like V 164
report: V 18
